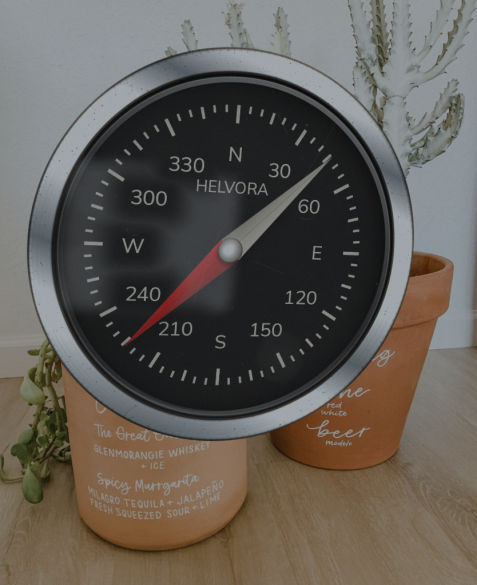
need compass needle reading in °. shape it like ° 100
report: ° 225
